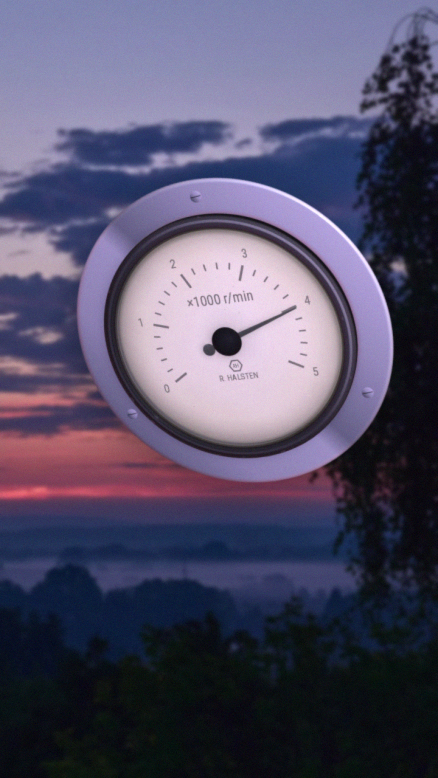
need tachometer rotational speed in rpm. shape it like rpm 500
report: rpm 4000
